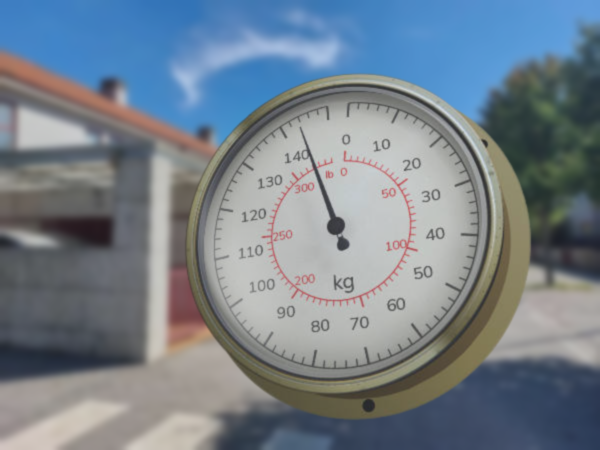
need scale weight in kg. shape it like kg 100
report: kg 144
